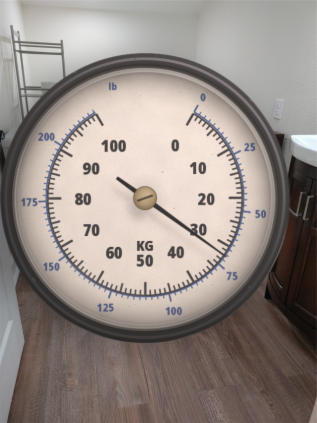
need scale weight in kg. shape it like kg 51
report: kg 32
